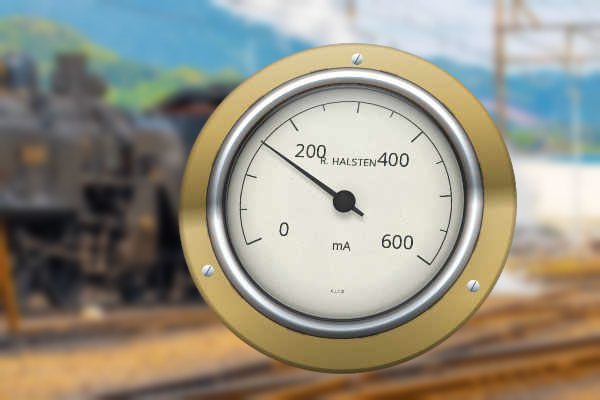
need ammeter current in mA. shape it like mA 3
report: mA 150
